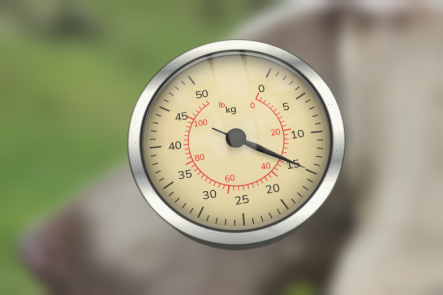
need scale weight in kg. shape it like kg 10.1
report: kg 15
